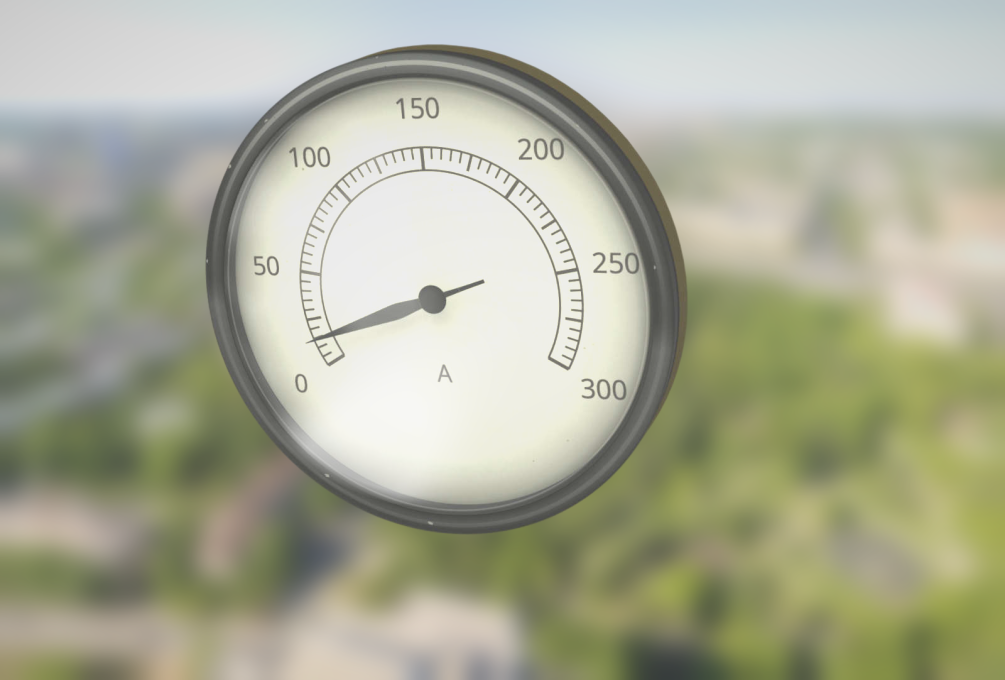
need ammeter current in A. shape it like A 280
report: A 15
